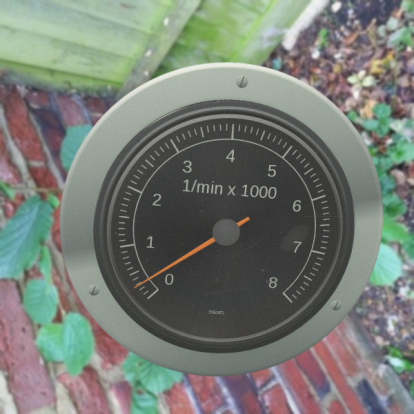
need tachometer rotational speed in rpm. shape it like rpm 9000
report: rpm 300
